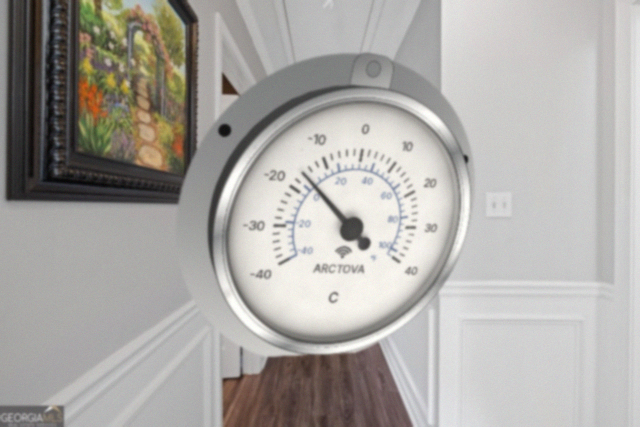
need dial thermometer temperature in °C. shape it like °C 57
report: °C -16
